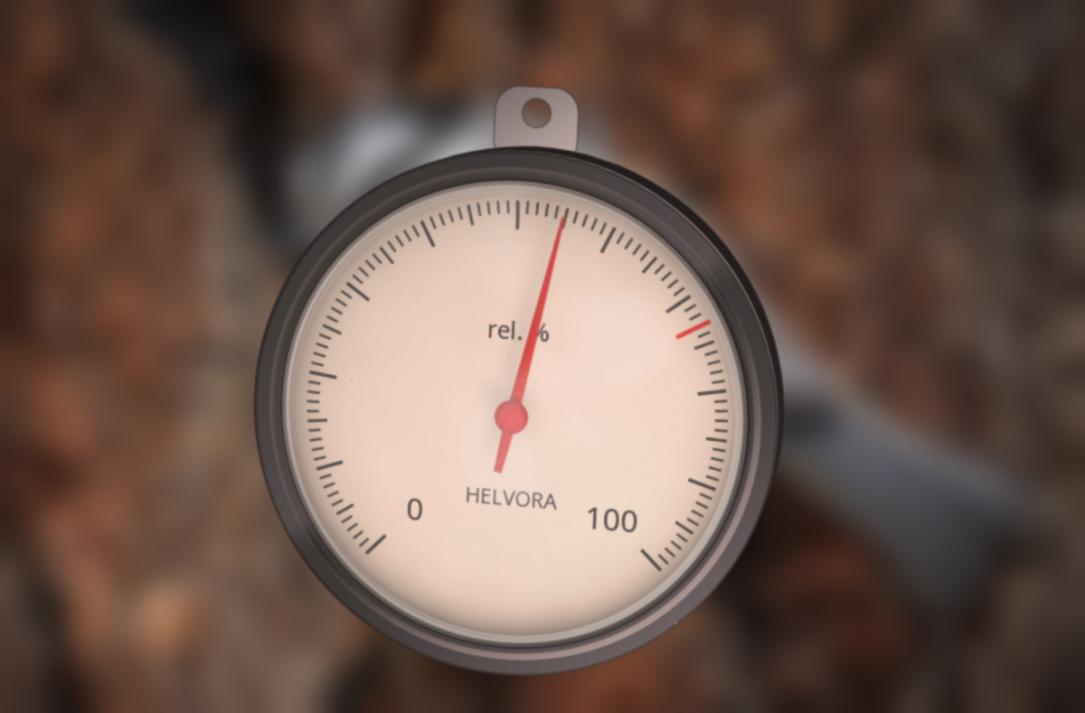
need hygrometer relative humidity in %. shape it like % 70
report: % 55
